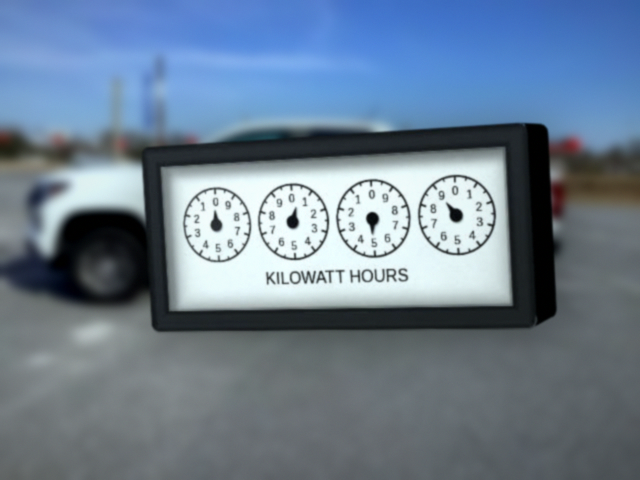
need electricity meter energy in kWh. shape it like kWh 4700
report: kWh 49
